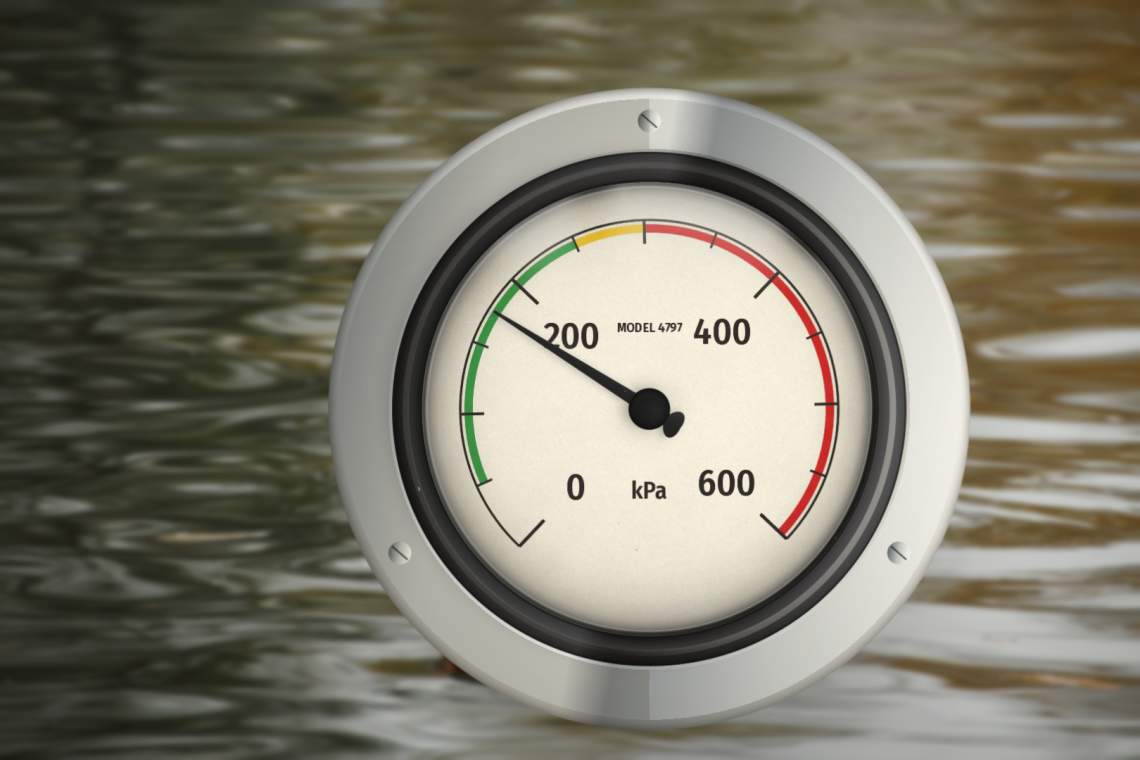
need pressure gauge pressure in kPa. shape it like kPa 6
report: kPa 175
